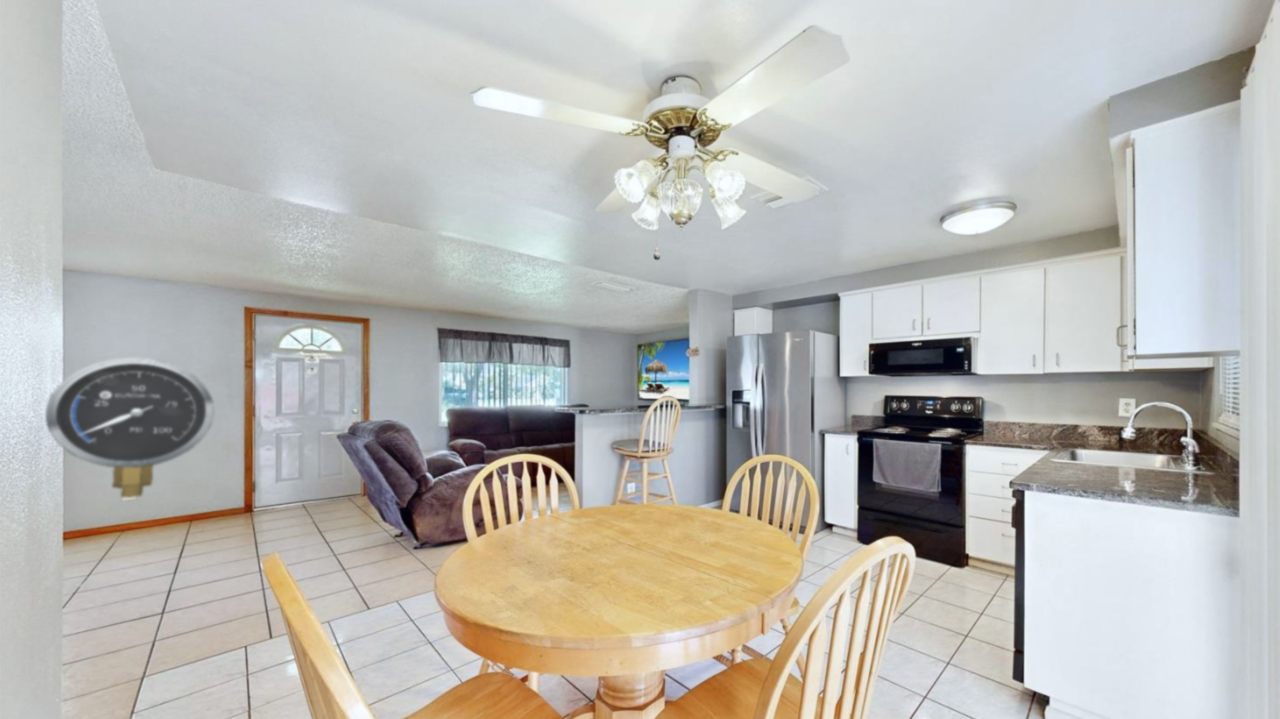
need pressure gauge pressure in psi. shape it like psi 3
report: psi 5
